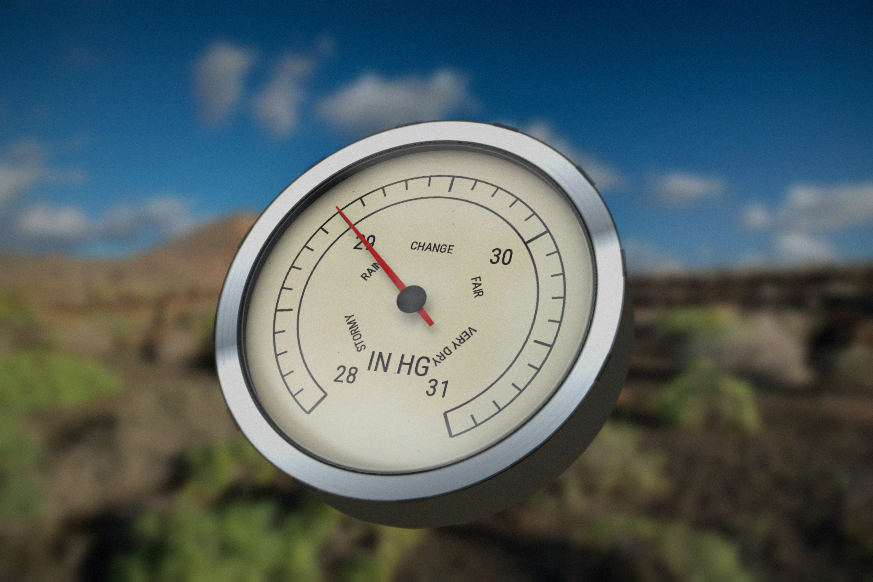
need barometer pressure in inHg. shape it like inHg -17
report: inHg 29
